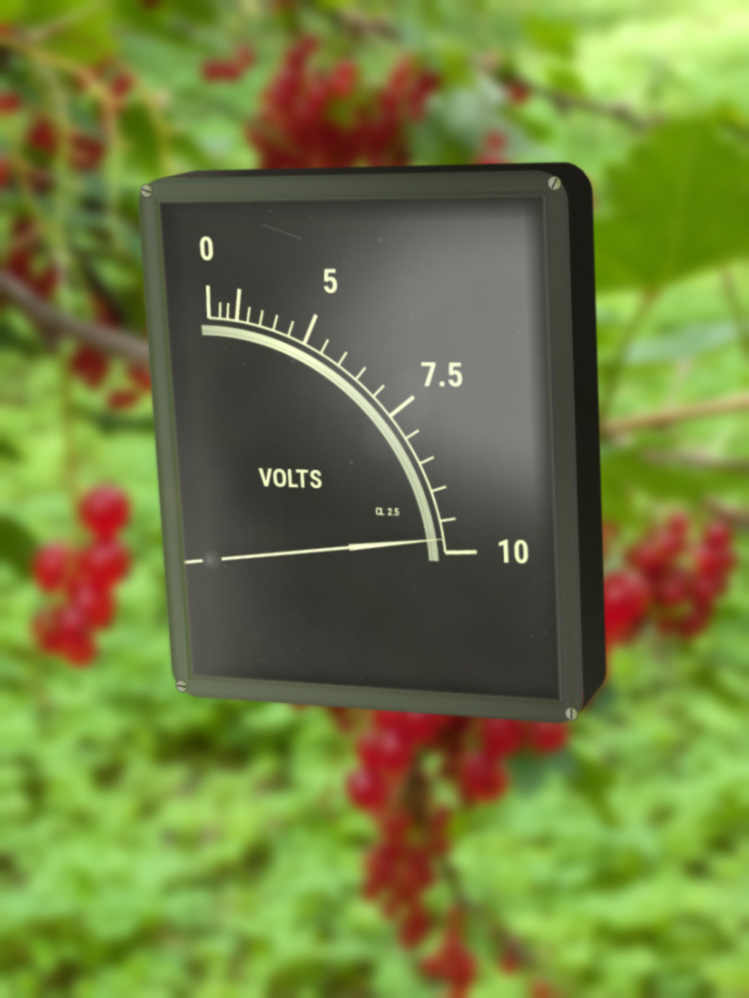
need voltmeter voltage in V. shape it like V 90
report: V 9.75
